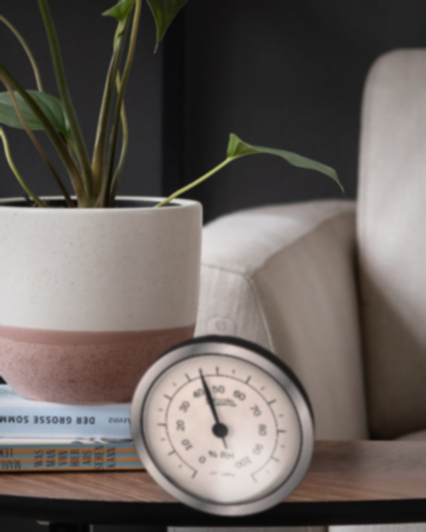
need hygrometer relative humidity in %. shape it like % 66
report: % 45
